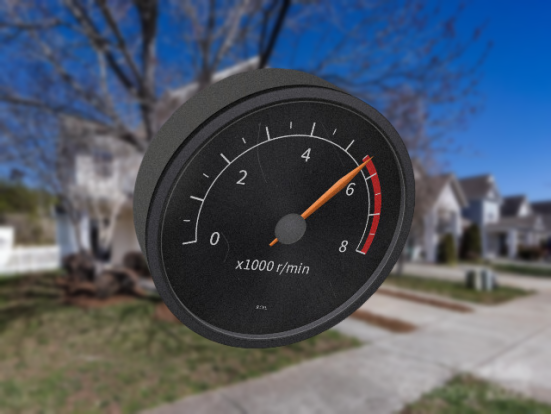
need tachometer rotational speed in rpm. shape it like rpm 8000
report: rpm 5500
